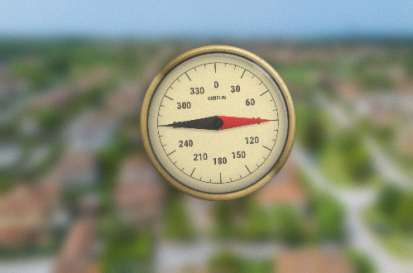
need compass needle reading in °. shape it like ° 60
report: ° 90
